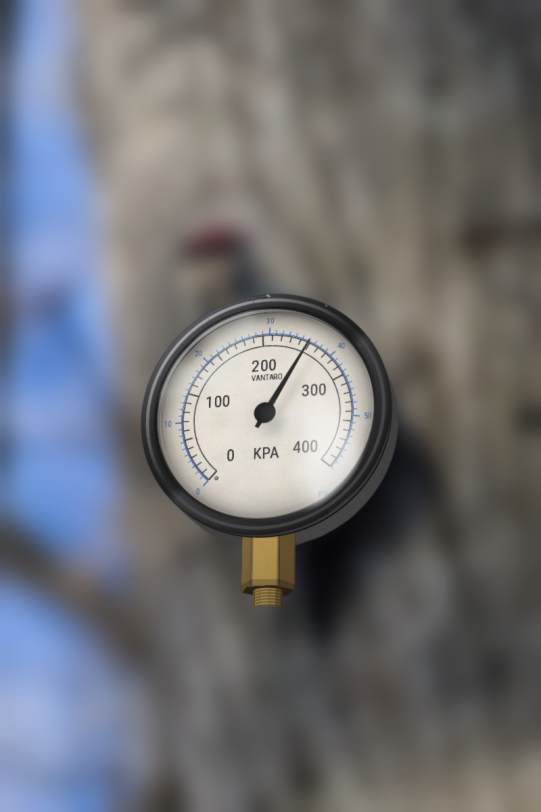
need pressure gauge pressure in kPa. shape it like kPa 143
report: kPa 250
